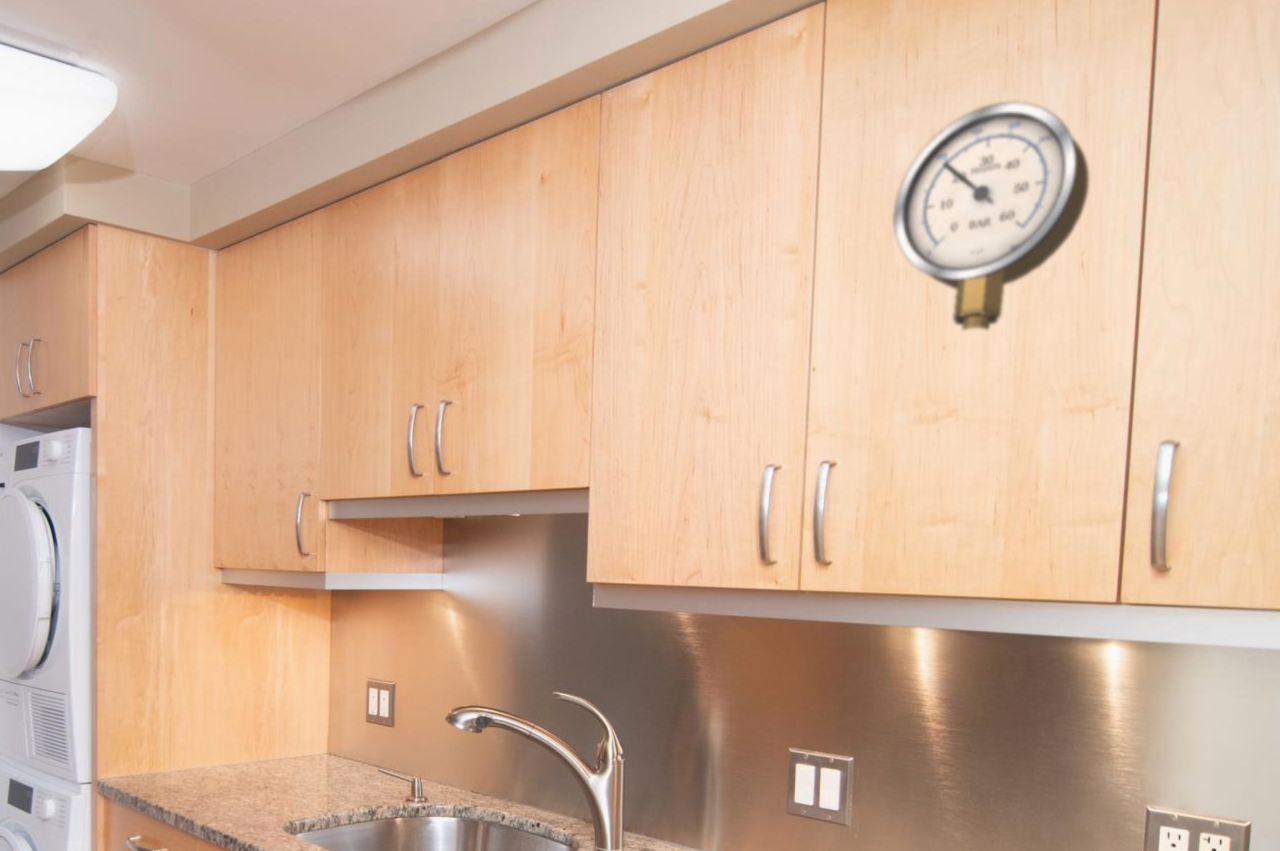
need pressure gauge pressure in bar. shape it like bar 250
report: bar 20
